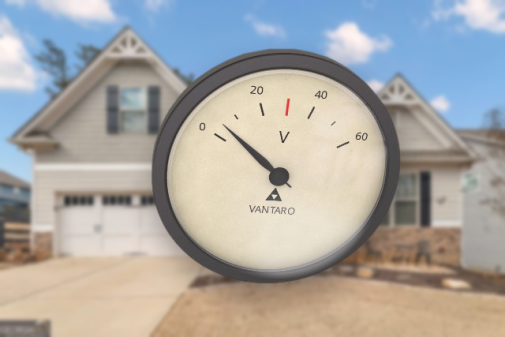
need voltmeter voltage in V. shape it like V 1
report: V 5
